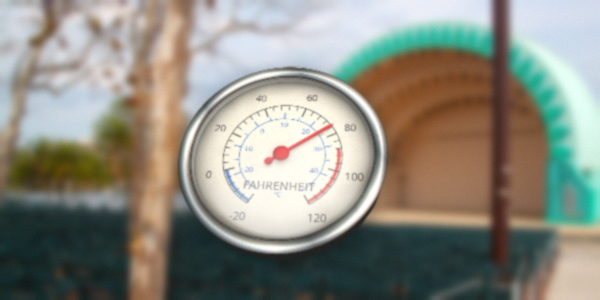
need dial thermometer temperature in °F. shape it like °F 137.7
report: °F 76
